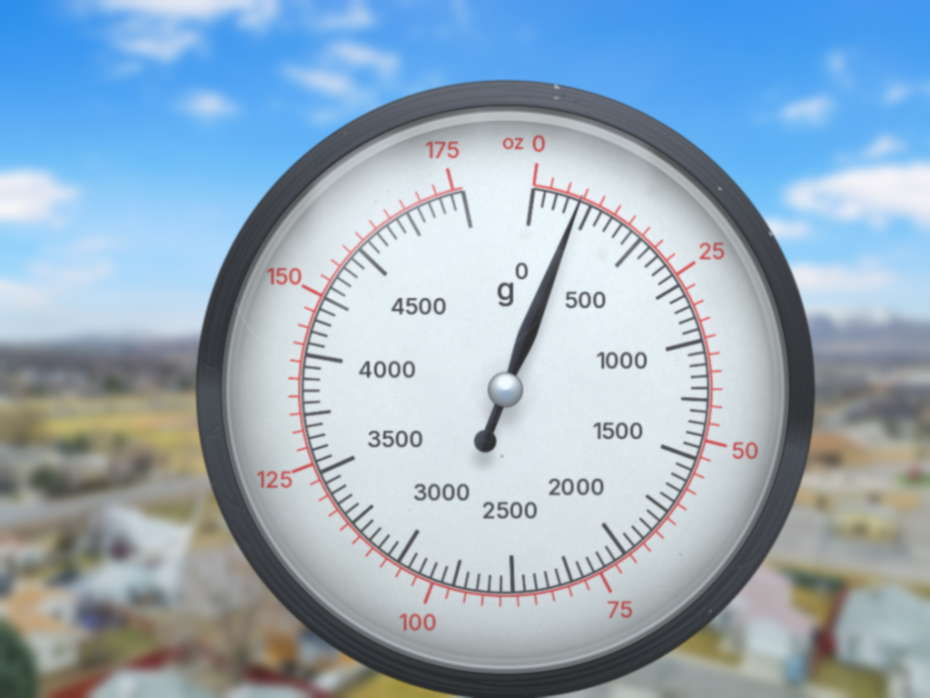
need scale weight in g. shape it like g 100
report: g 200
